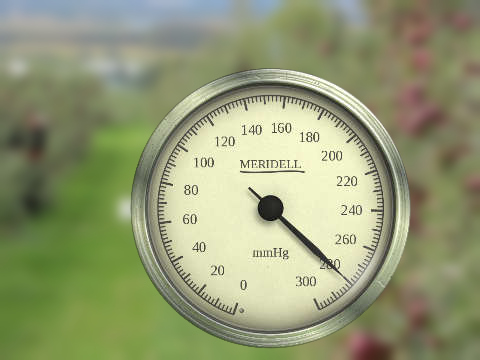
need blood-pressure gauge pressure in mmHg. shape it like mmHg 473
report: mmHg 280
